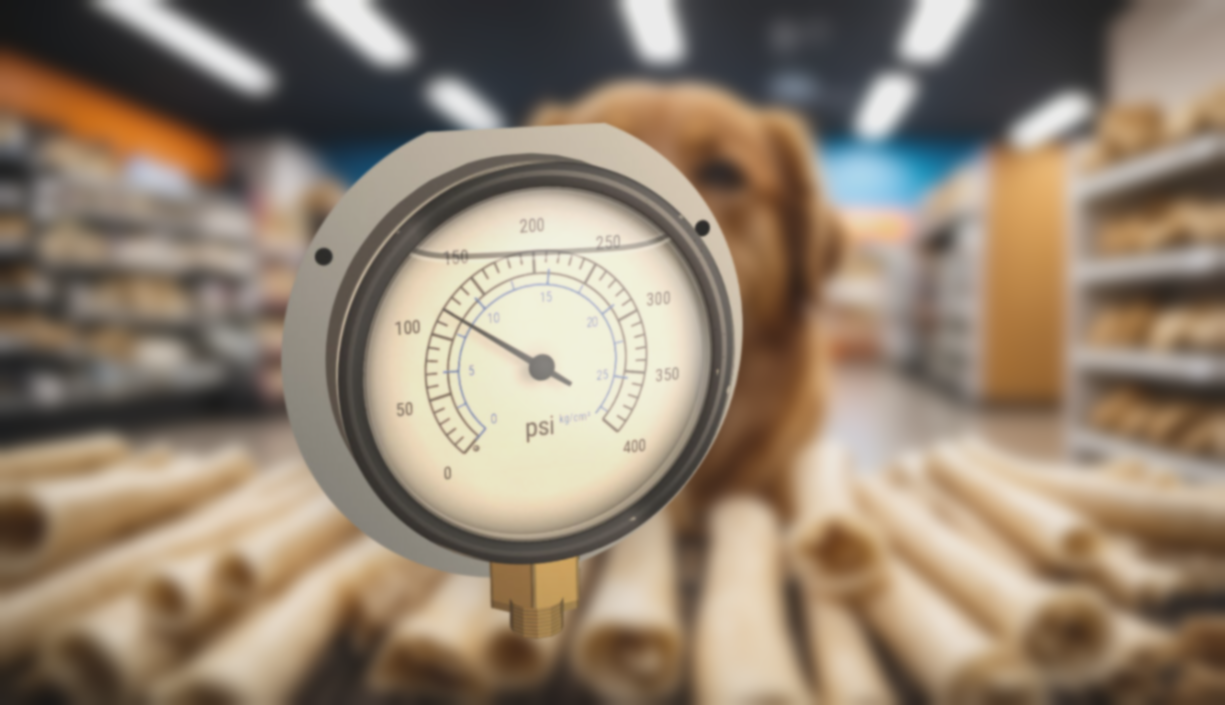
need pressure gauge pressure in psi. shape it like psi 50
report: psi 120
